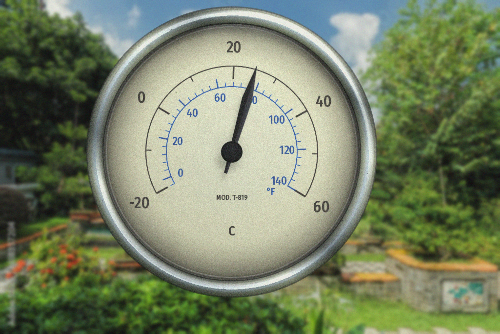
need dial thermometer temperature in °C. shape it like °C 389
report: °C 25
